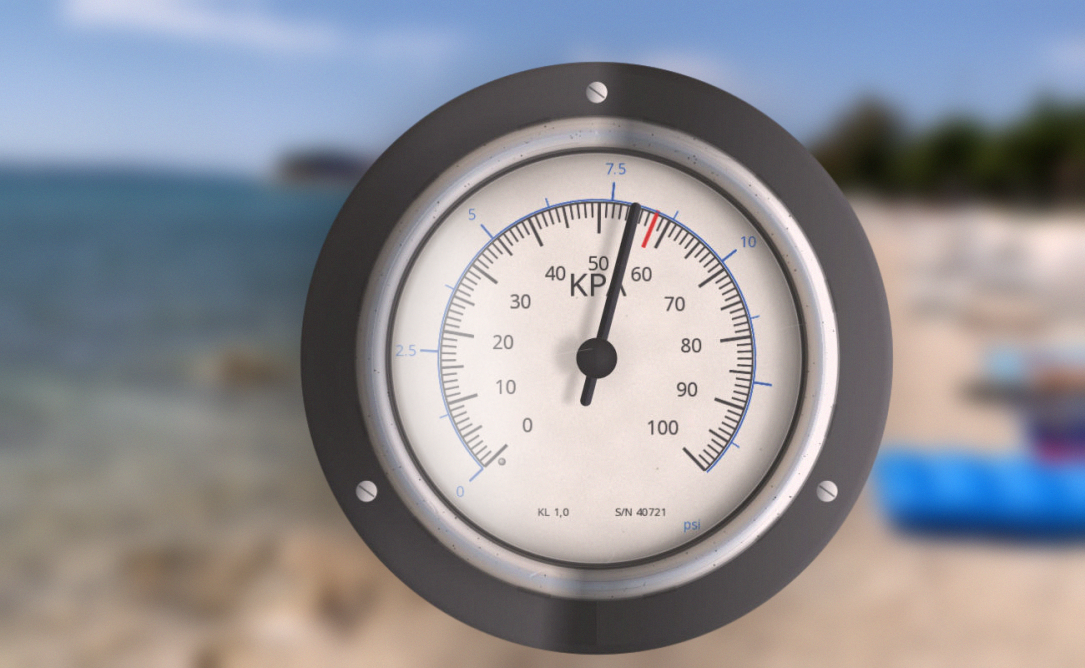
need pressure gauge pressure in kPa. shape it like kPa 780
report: kPa 55
